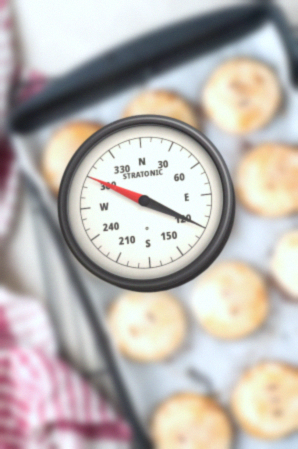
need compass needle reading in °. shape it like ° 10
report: ° 300
